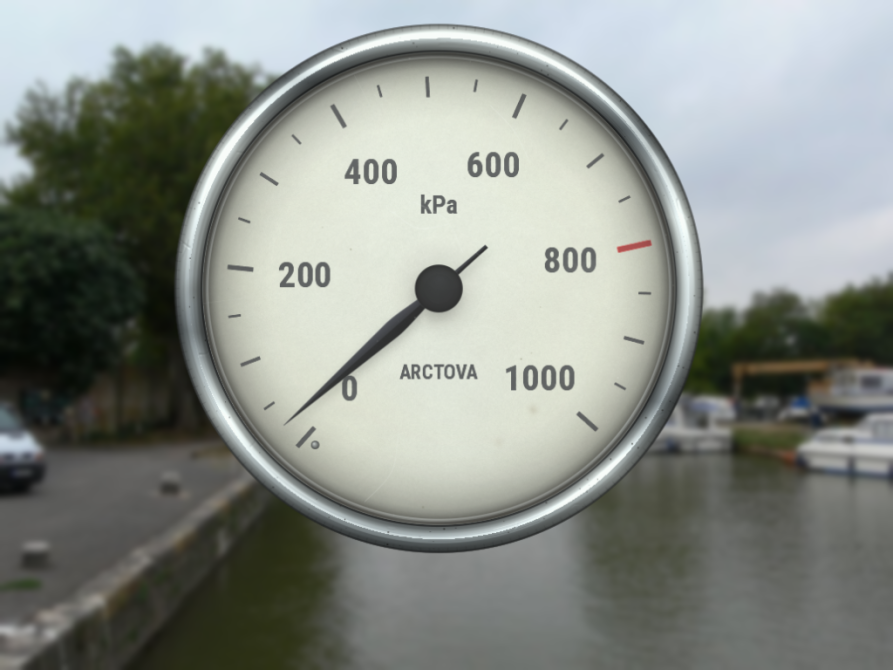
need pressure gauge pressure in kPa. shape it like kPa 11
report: kPa 25
